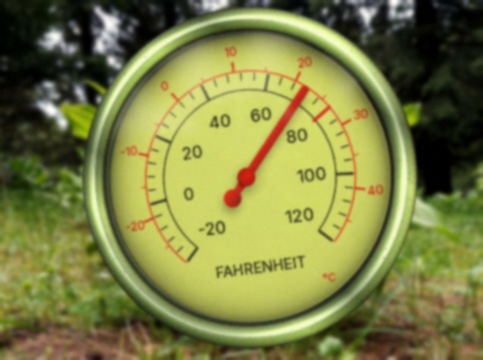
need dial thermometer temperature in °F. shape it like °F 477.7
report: °F 72
